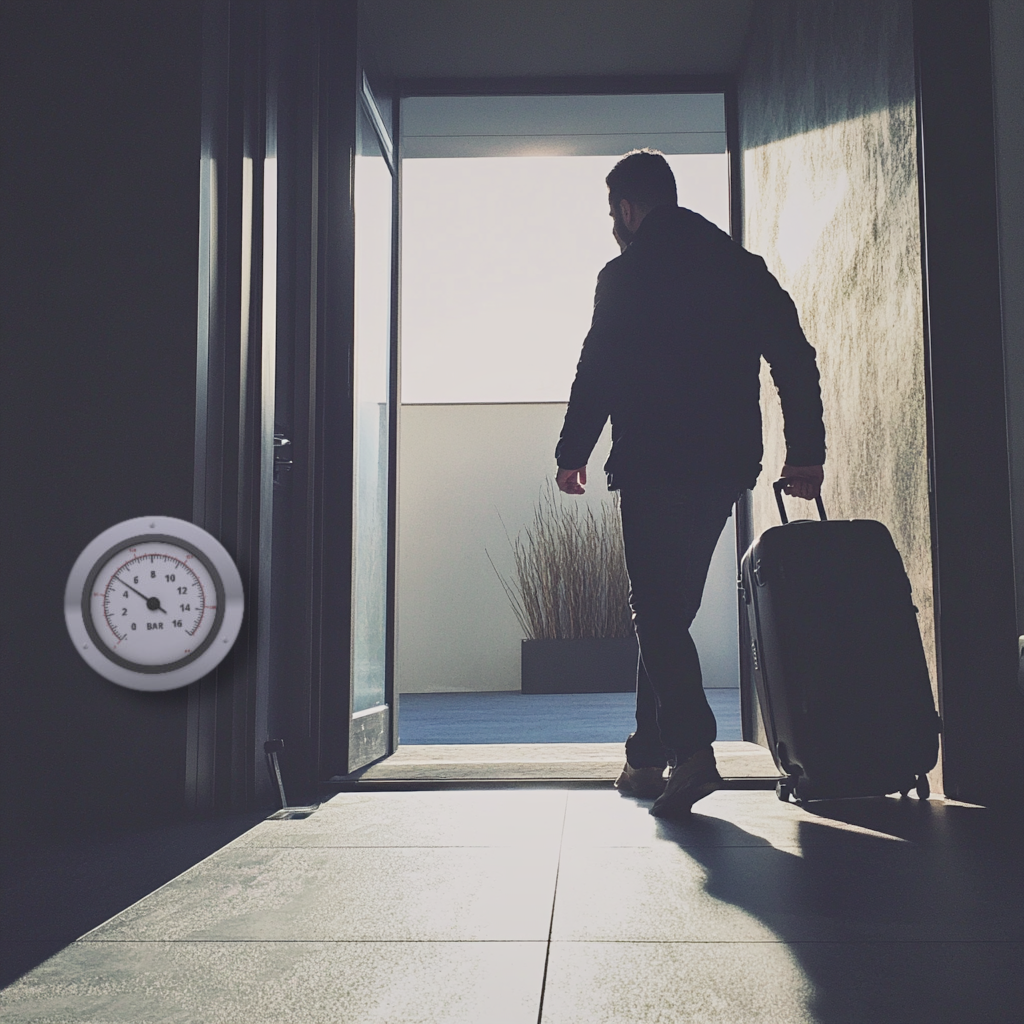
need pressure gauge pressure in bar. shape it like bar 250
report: bar 5
